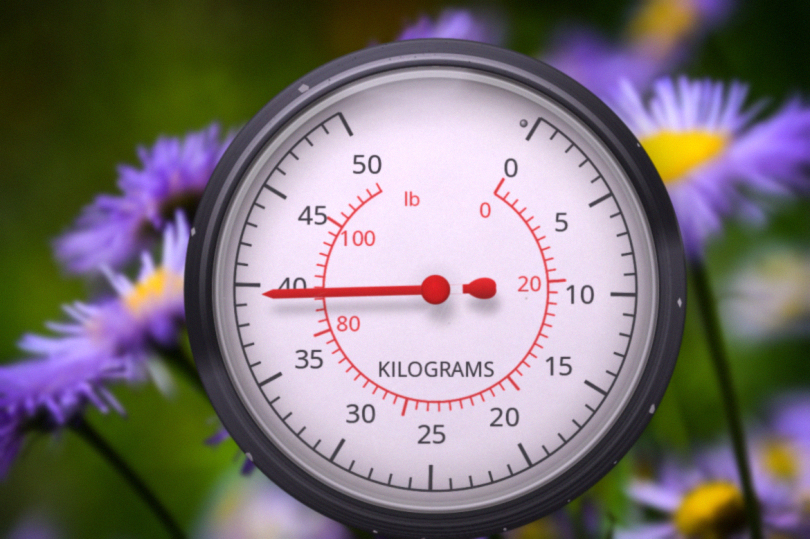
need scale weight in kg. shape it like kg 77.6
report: kg 39.5
